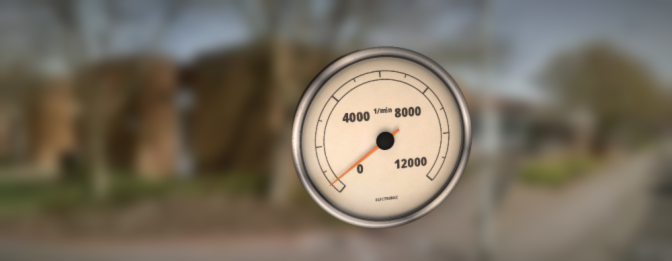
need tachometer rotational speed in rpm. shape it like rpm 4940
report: rpm 500
